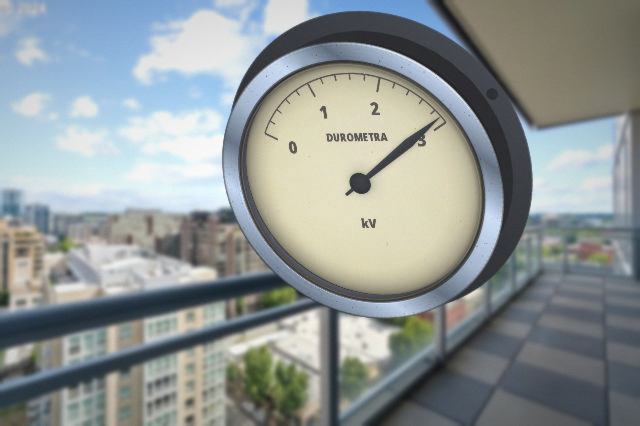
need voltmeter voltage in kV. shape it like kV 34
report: kV 2.9
